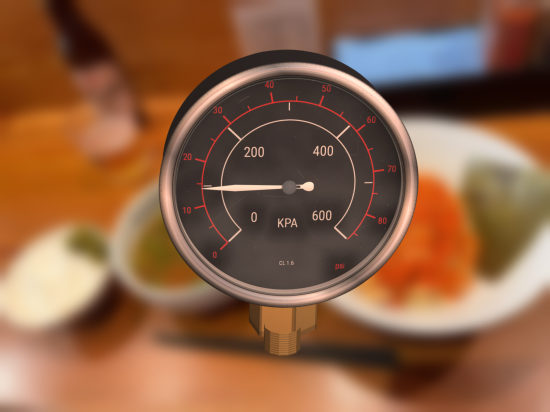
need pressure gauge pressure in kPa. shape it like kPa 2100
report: kPa 100
